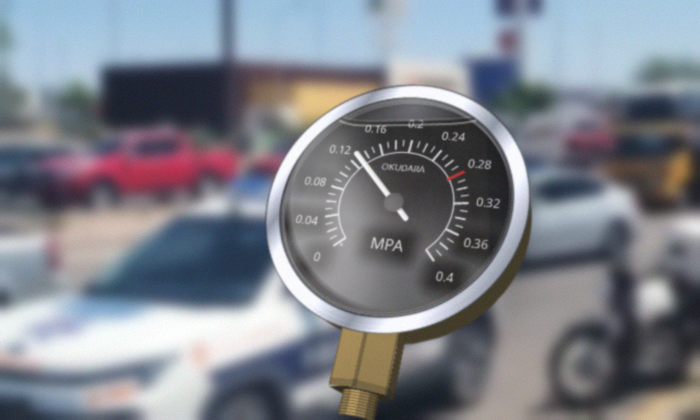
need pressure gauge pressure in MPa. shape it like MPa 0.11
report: MPa 0.13
